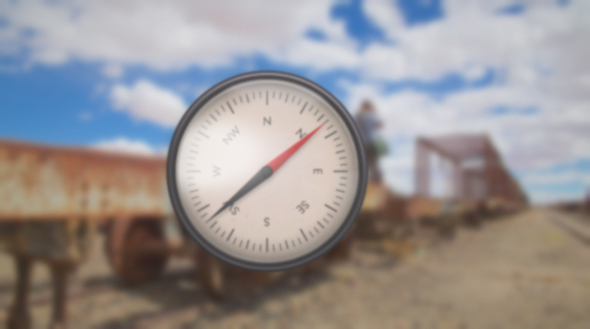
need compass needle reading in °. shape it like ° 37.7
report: ° 50
